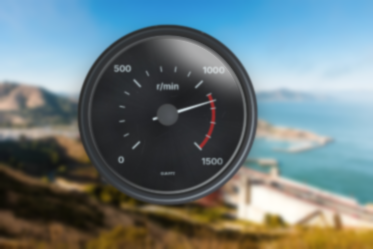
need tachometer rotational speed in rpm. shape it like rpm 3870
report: rpm 1150
